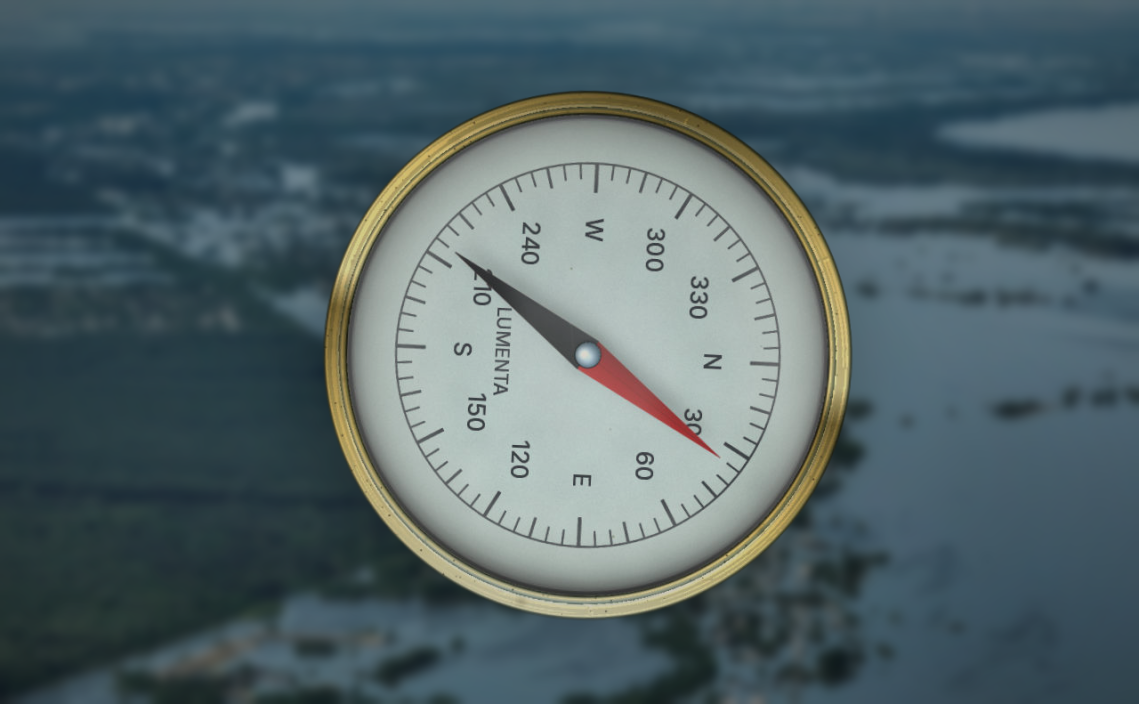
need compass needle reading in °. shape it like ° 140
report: ° 35
